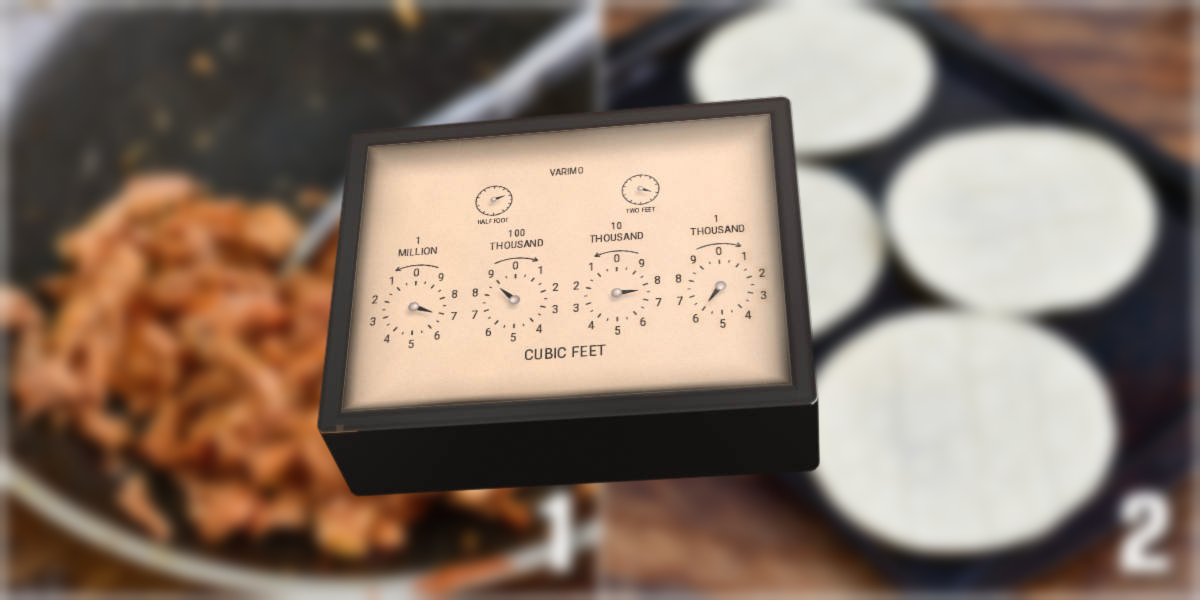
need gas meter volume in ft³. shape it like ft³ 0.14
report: ft³ 687600
